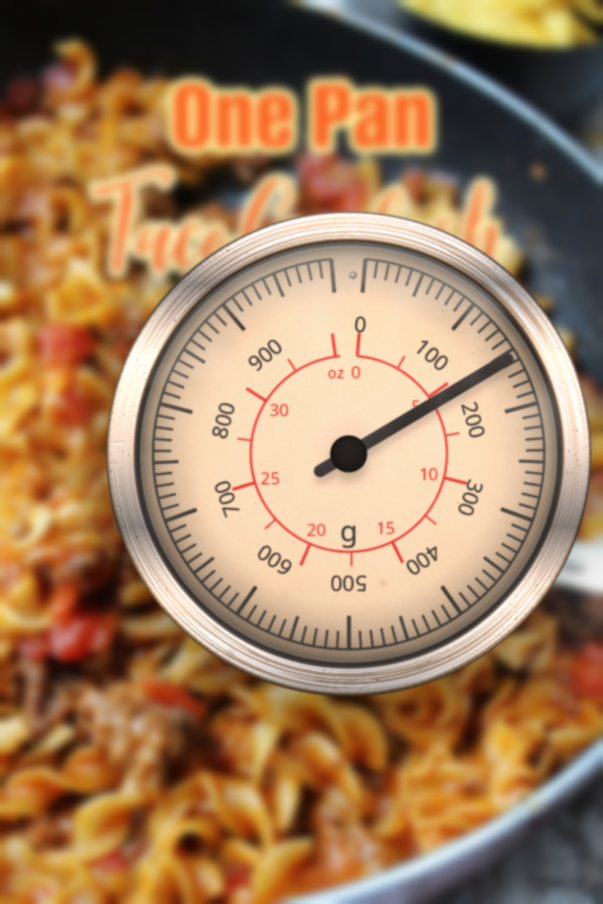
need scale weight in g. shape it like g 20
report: g 155
